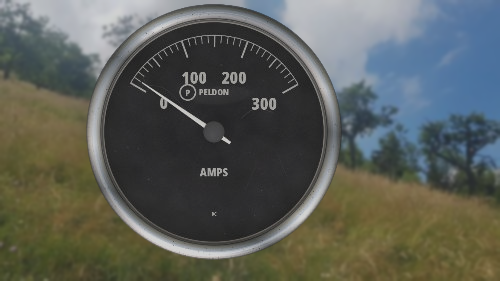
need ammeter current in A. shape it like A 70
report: A 10
